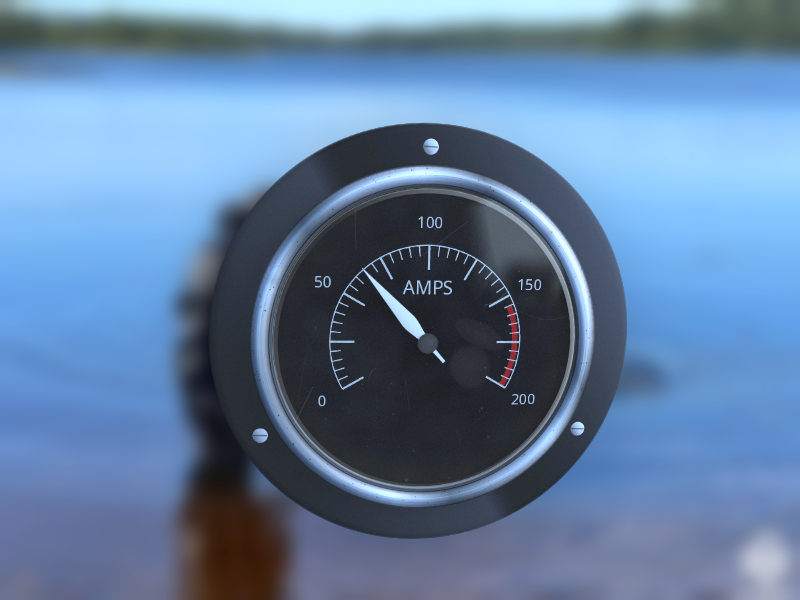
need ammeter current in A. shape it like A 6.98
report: A 65
